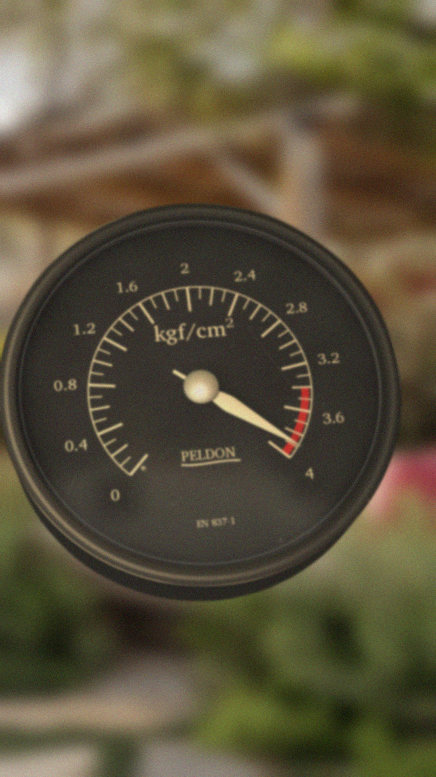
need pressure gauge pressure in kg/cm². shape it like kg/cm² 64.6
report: kg/cm² 3.9
